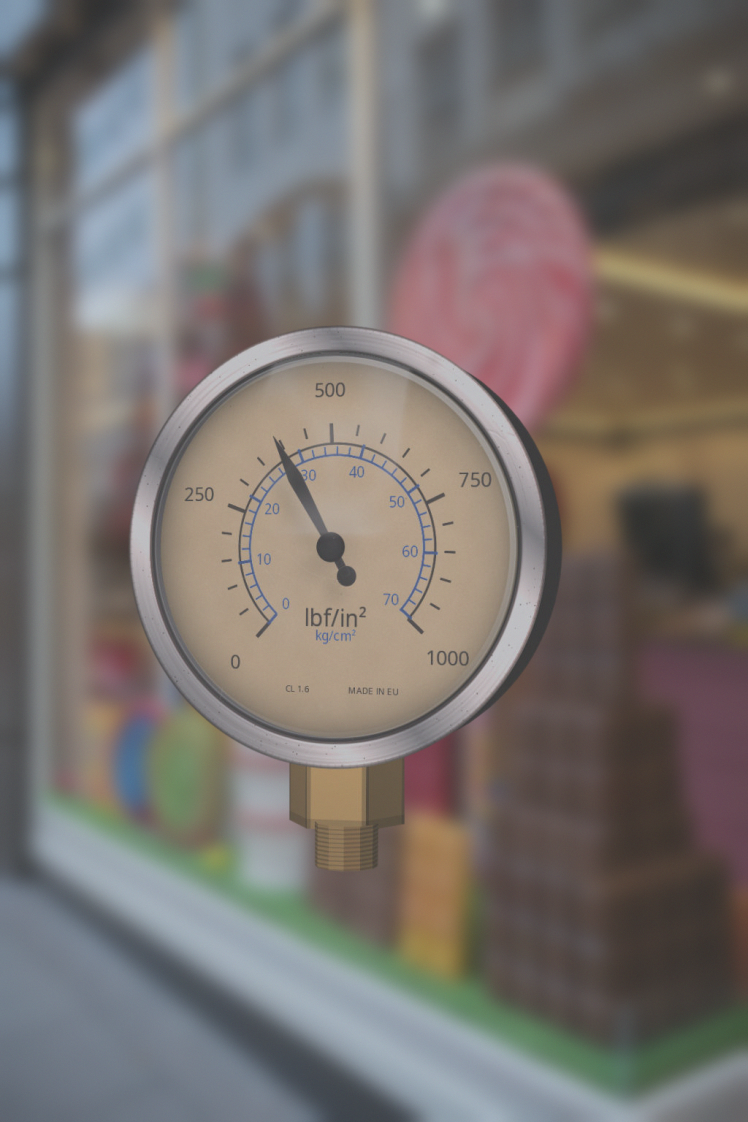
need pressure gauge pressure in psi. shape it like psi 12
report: psi 400
